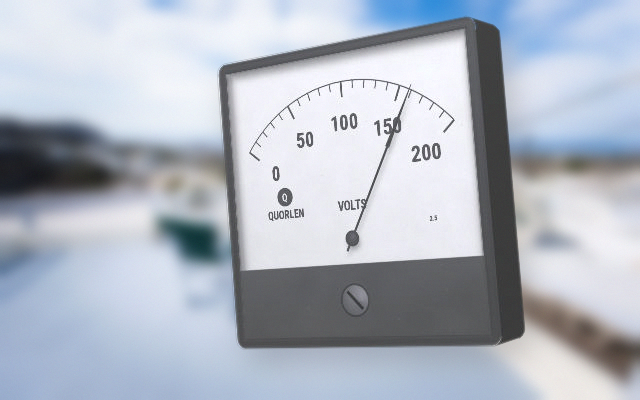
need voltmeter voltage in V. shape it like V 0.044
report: V 160
